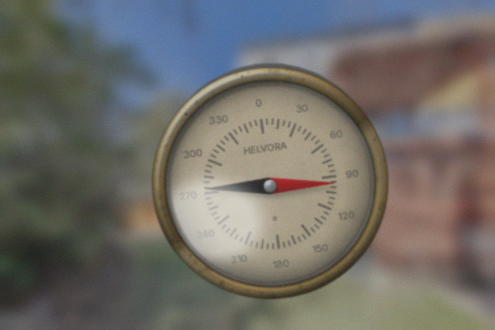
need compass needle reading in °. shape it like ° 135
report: ° 95
